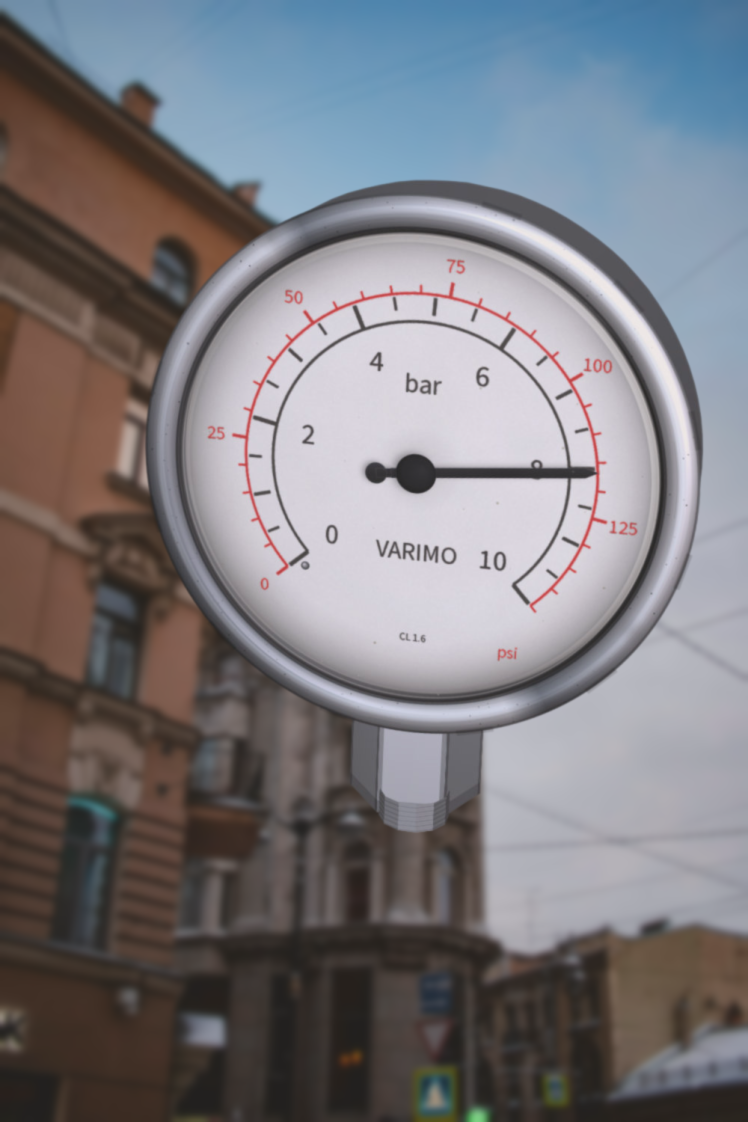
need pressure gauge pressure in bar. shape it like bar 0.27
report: bar 8
